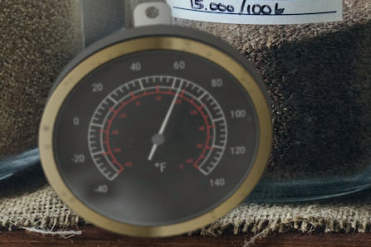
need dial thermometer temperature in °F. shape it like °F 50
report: °F 64
